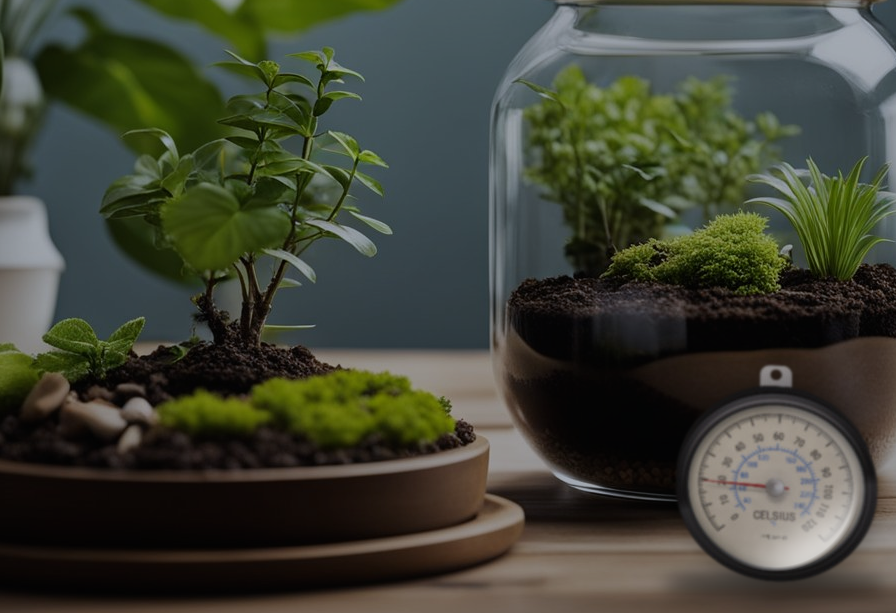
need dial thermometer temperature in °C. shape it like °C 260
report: °C 20
